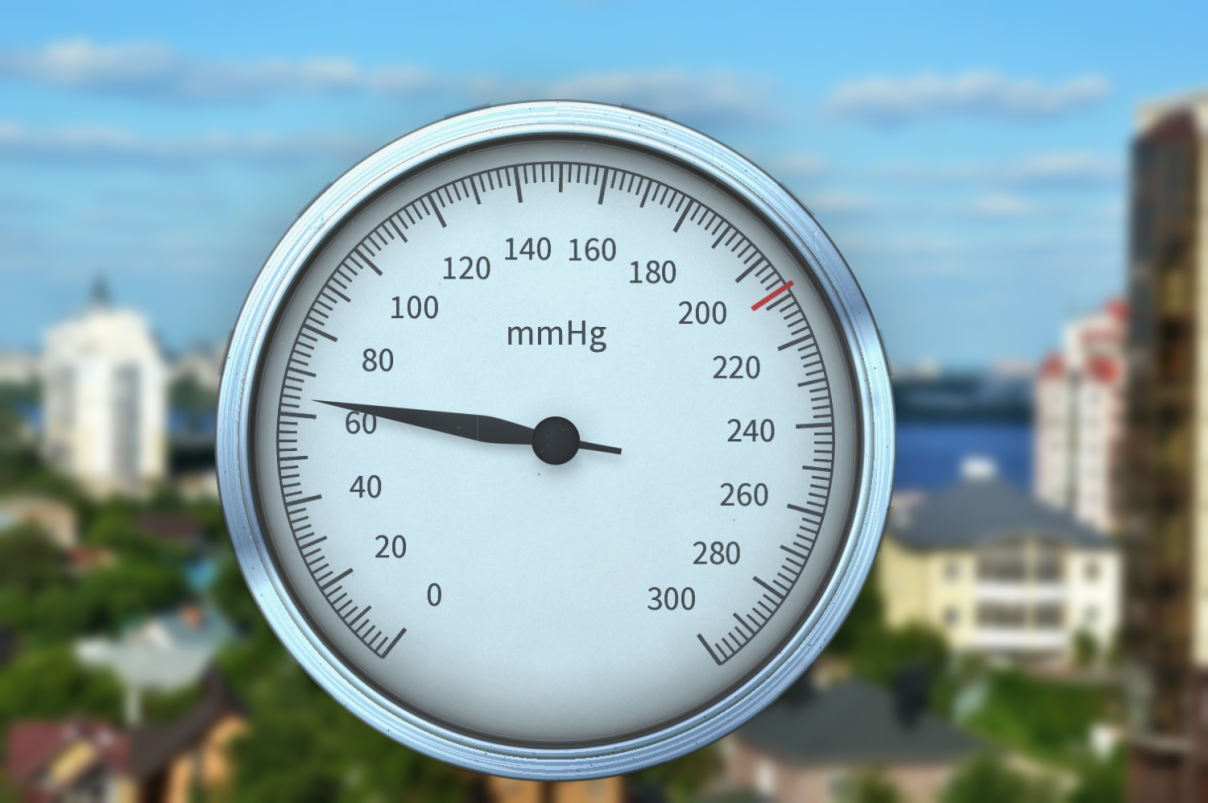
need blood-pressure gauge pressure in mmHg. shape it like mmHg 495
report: mmHg 64
